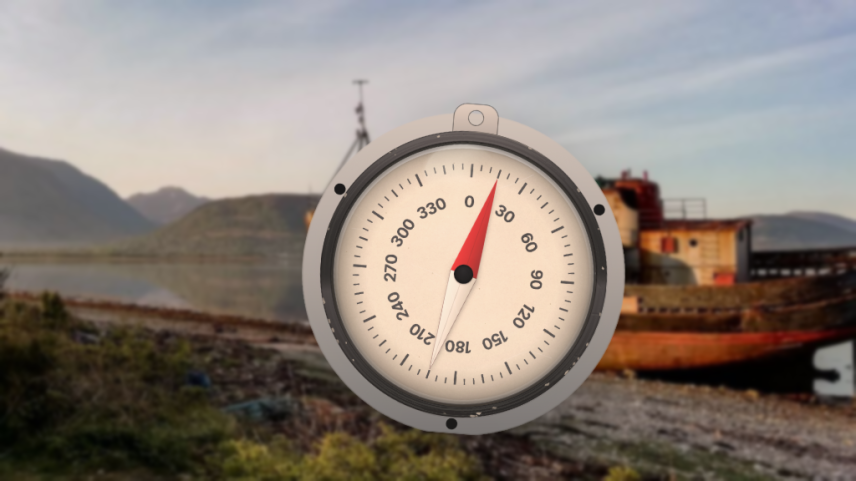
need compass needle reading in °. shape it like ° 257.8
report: ° 15
